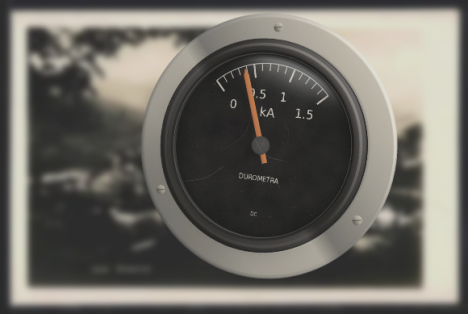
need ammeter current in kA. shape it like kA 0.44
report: kA 0.4
